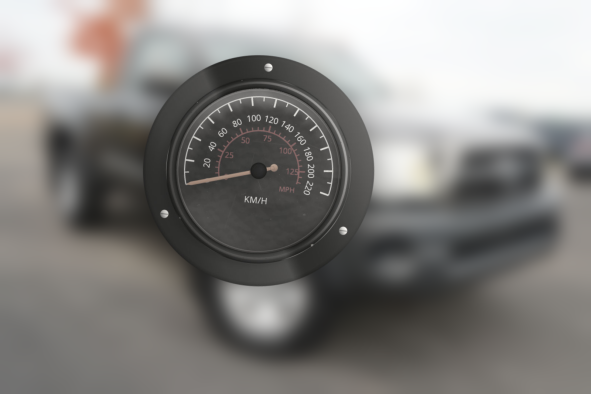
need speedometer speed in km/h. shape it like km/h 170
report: km/h 0
